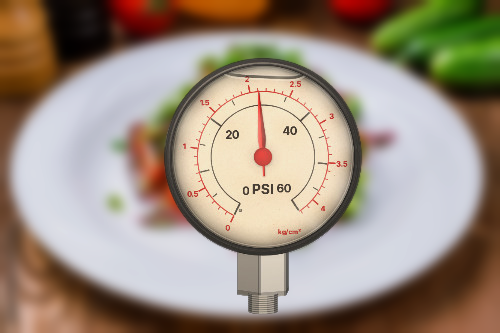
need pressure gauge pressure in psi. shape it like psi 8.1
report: psi 30
